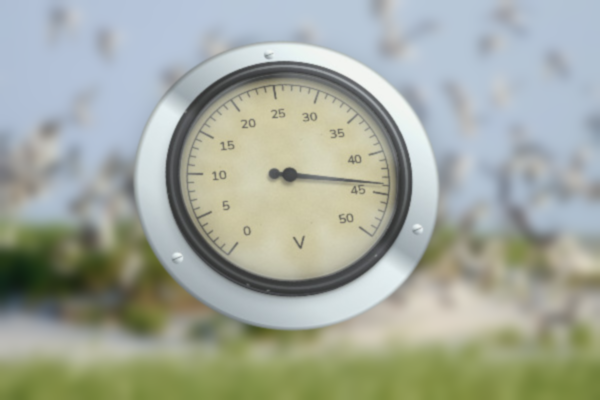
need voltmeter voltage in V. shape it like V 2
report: V 44
